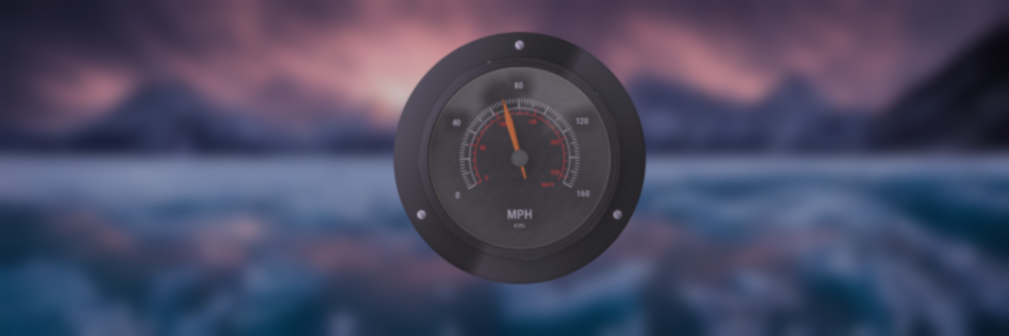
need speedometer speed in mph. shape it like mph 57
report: mph 70
